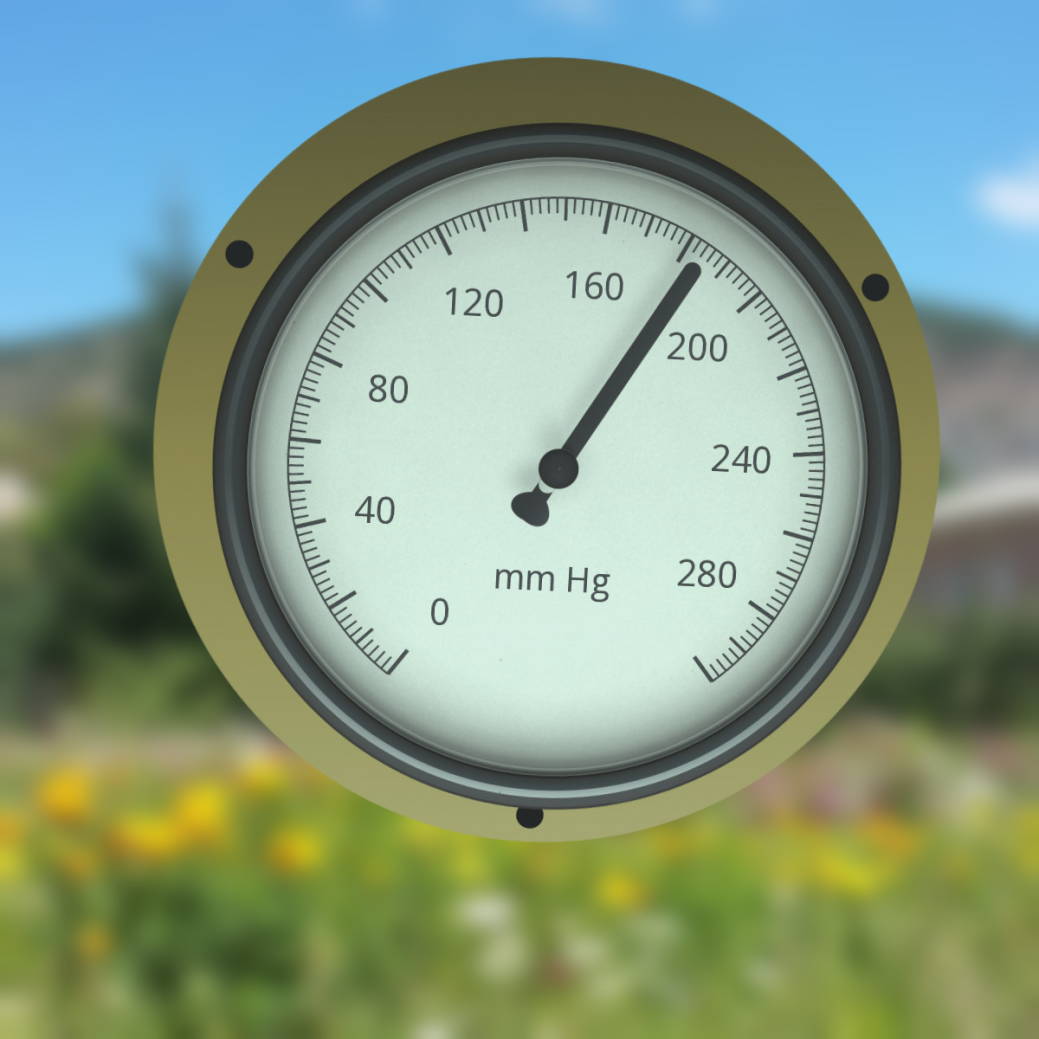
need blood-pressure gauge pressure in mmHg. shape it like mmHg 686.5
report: mmHg 184
